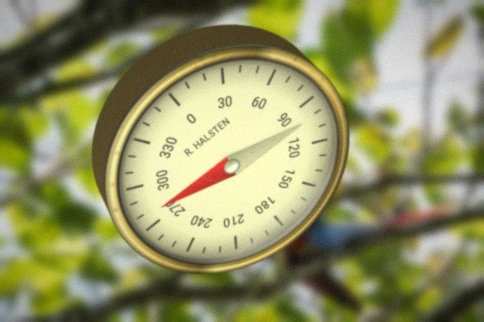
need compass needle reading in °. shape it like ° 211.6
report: ° 280
